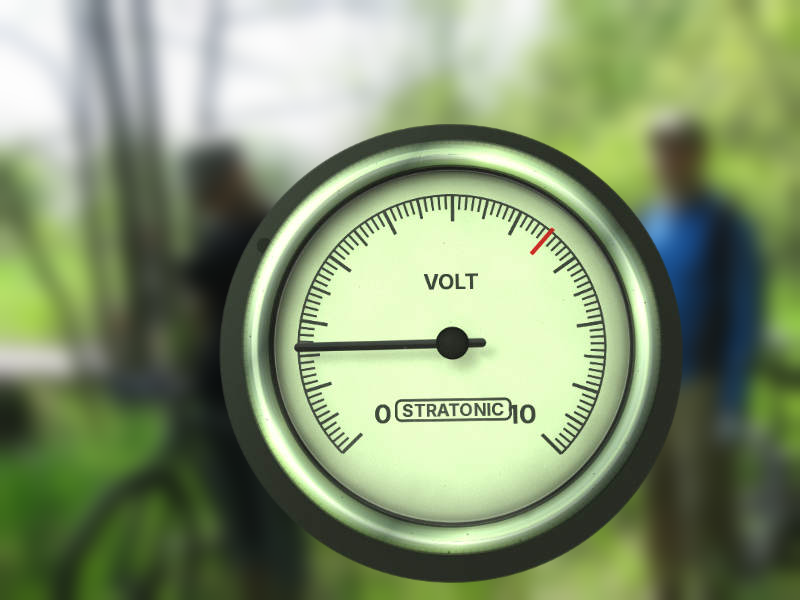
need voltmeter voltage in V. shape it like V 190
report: V 1.6
